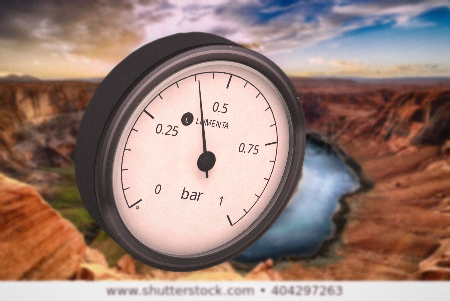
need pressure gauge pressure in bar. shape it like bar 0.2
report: bar 0.4
